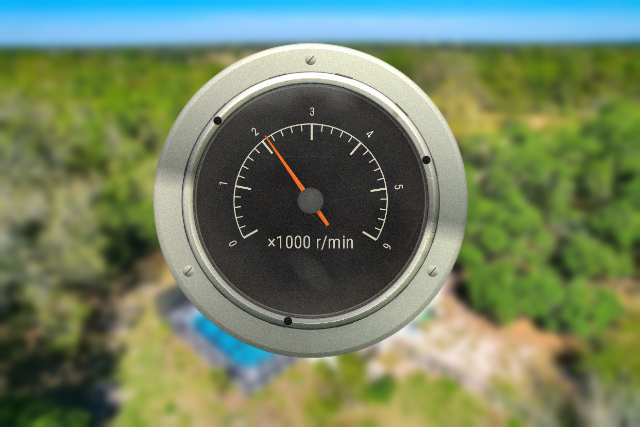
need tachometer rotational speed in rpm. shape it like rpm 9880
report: rpm 2100
